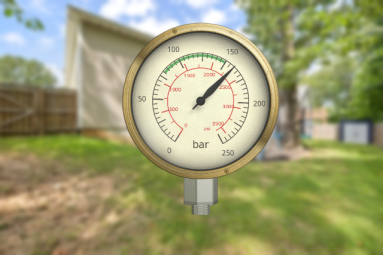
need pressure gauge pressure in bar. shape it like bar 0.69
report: bar 160
